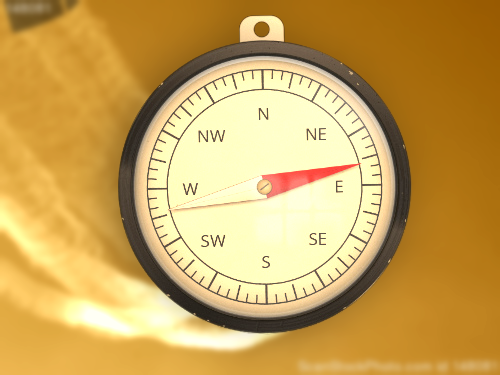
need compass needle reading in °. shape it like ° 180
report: ° 77.5
